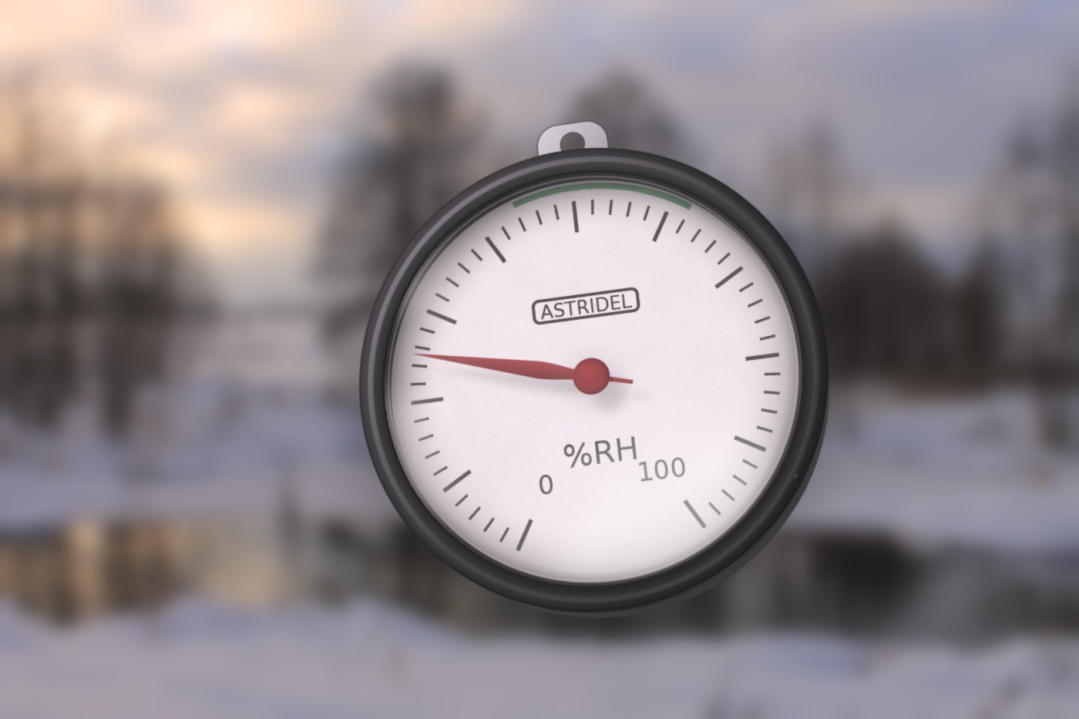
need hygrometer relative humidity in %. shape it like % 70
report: % 25
